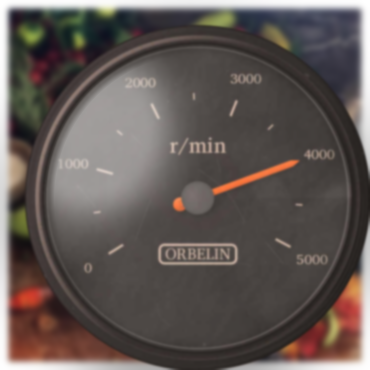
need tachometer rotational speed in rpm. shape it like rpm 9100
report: rpm 4000
